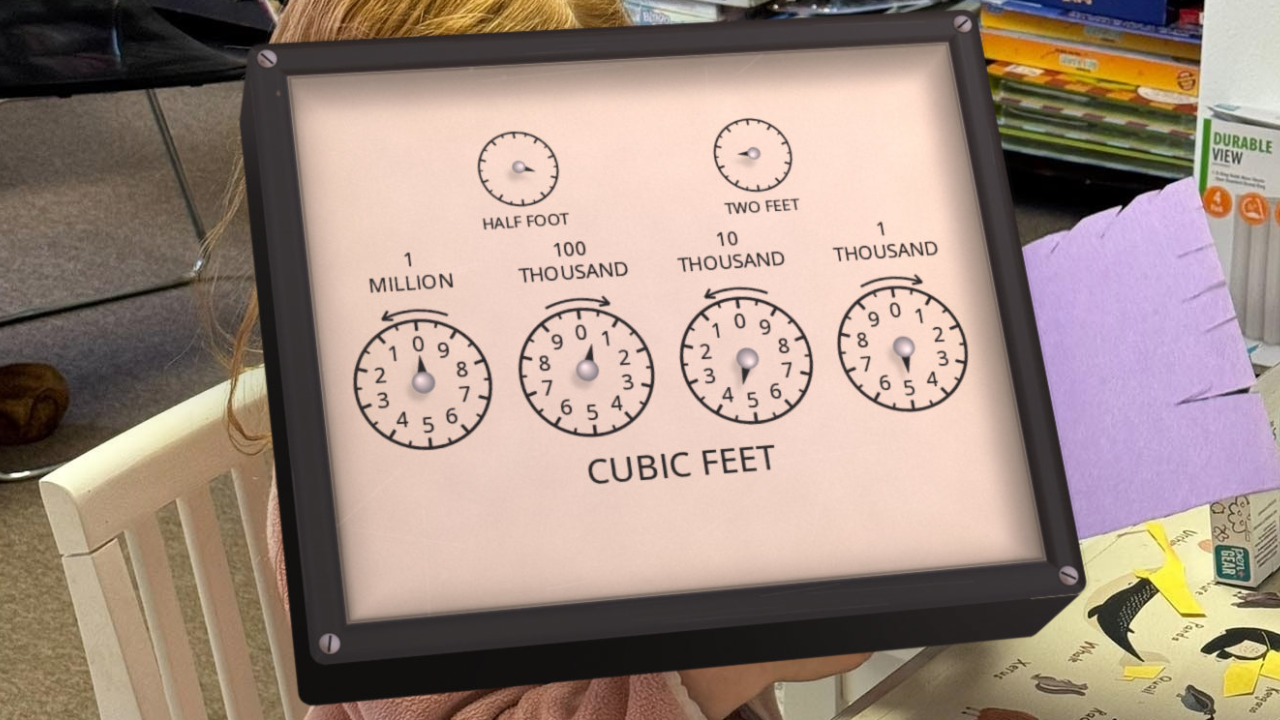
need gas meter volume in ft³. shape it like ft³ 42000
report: ft³ 4500
